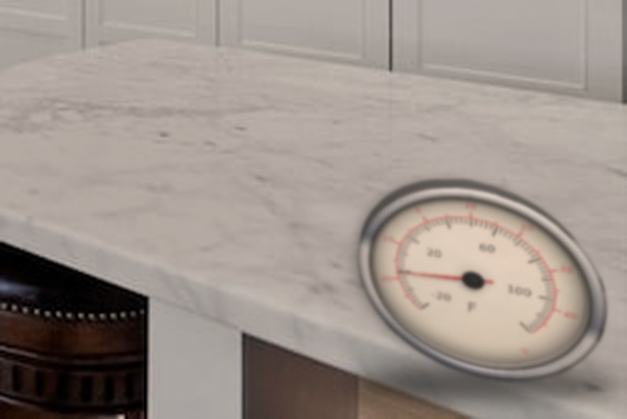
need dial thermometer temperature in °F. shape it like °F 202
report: °F 0
